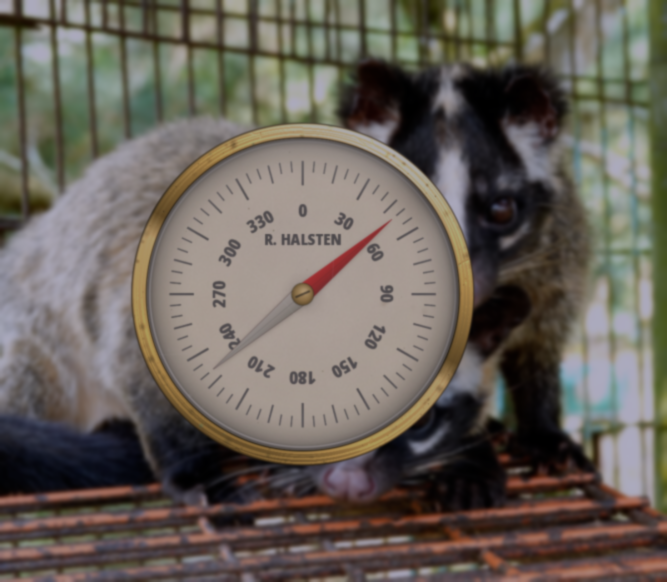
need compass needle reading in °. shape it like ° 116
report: ° 50
